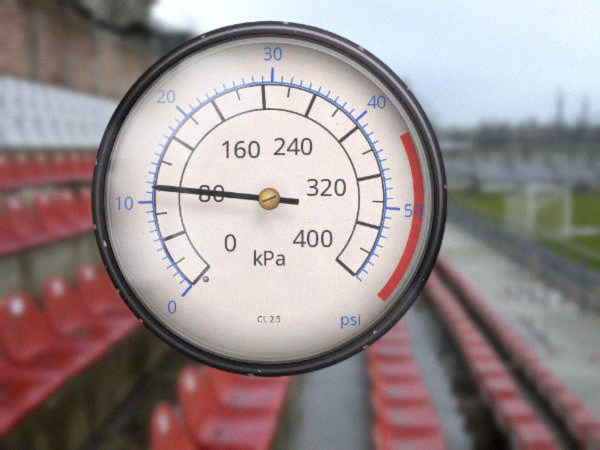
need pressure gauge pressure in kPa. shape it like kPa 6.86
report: kPa 80
